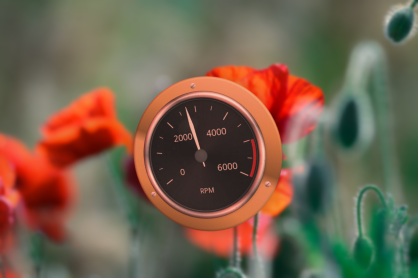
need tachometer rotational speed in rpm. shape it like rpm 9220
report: rpm 2750
